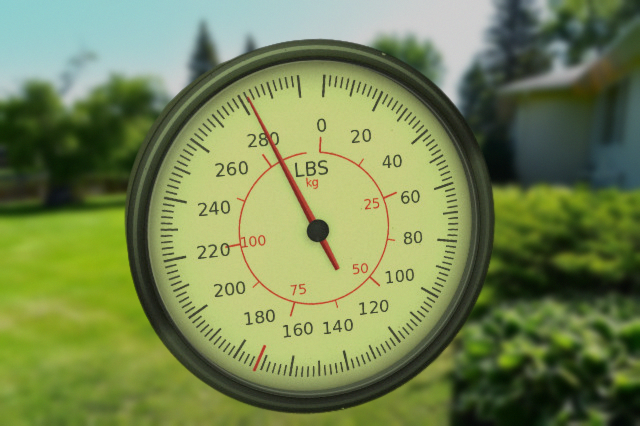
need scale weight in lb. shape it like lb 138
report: lb 282
